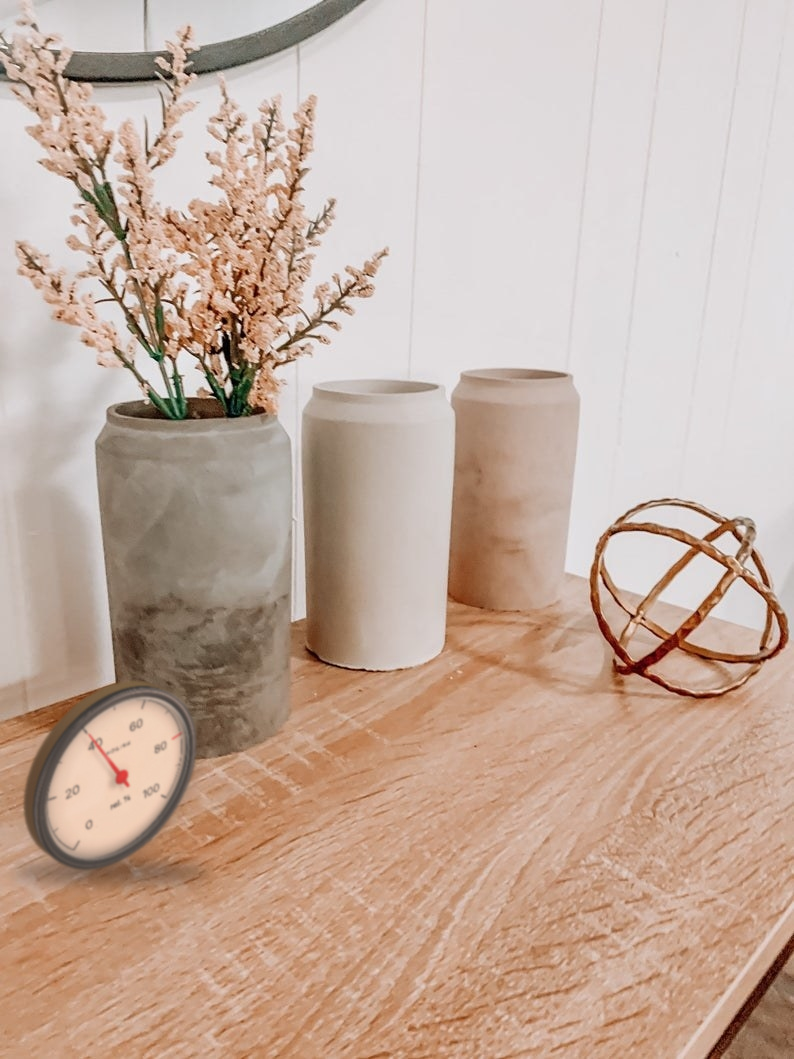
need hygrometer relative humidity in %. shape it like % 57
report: % 40
